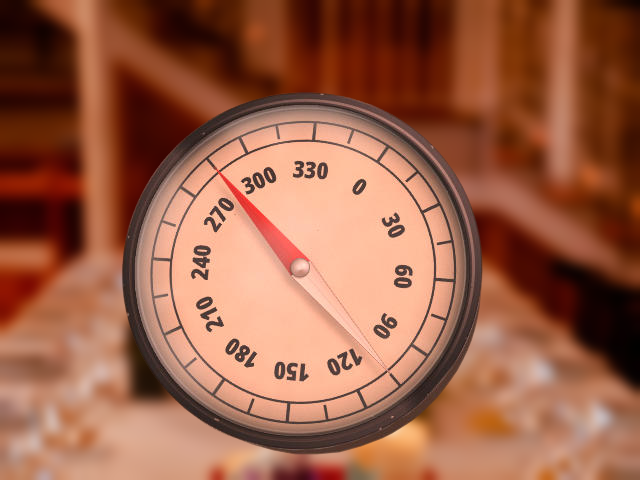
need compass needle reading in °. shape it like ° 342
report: ° 285
